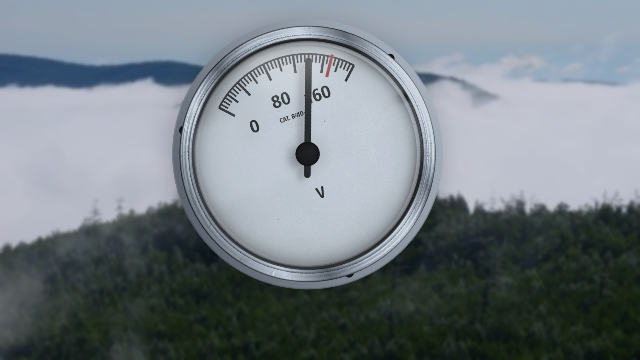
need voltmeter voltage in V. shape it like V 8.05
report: V 140
